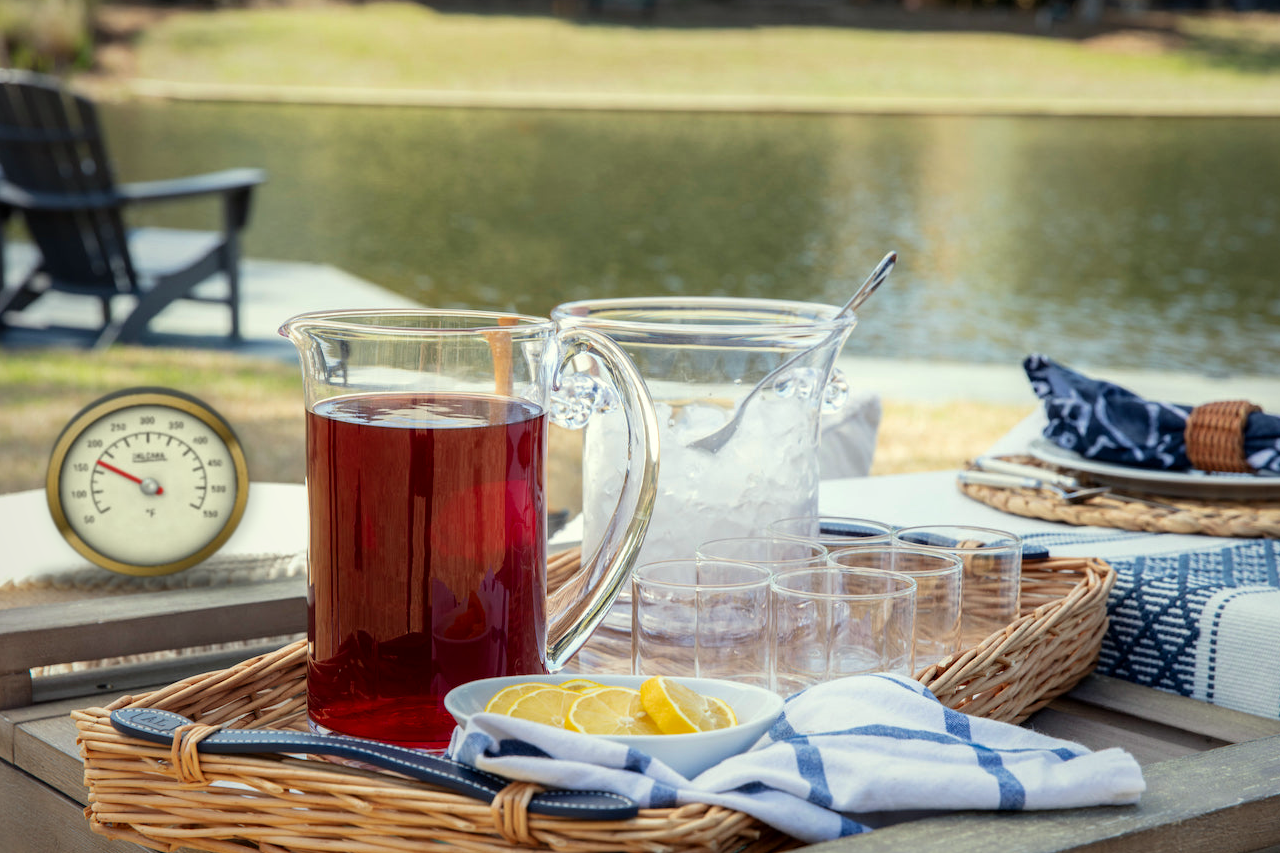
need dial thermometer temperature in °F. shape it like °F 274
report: °F 175
